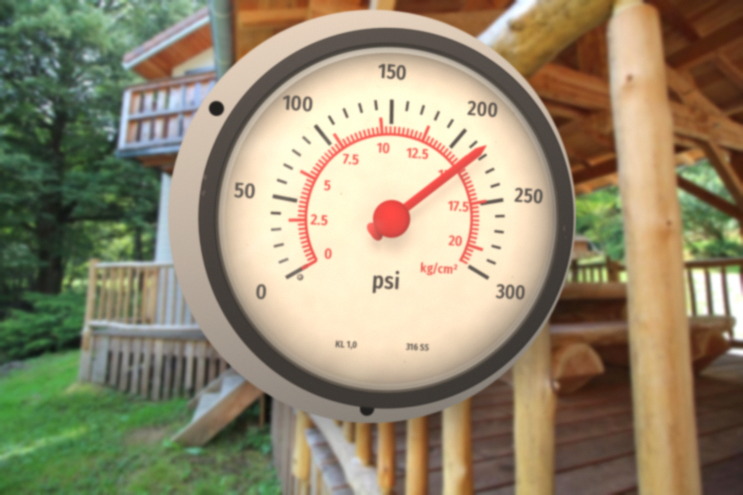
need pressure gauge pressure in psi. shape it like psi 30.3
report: psi 215
